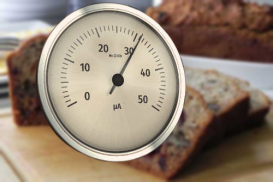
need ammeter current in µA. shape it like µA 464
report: µA 31
